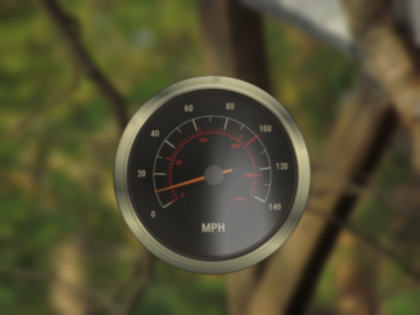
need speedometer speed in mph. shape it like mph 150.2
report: mph 10
